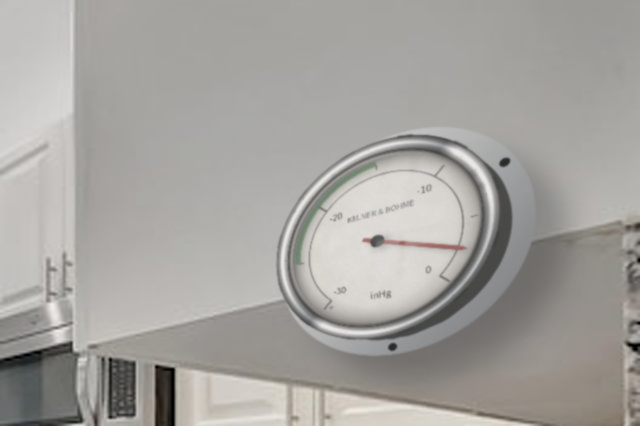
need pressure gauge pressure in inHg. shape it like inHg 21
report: inHg -2.5
